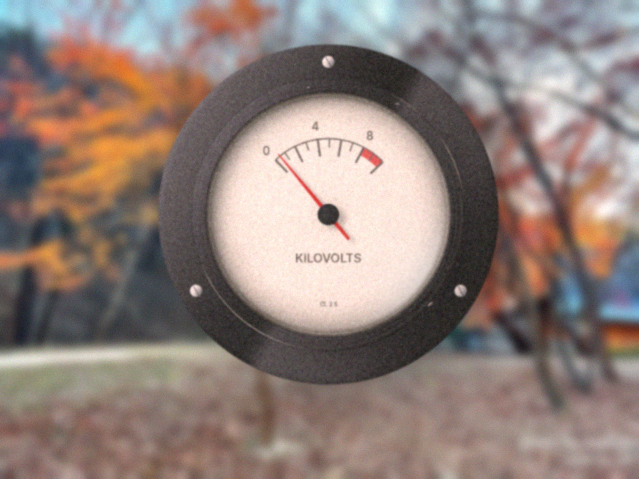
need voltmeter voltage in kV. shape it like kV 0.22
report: kV 0.5
